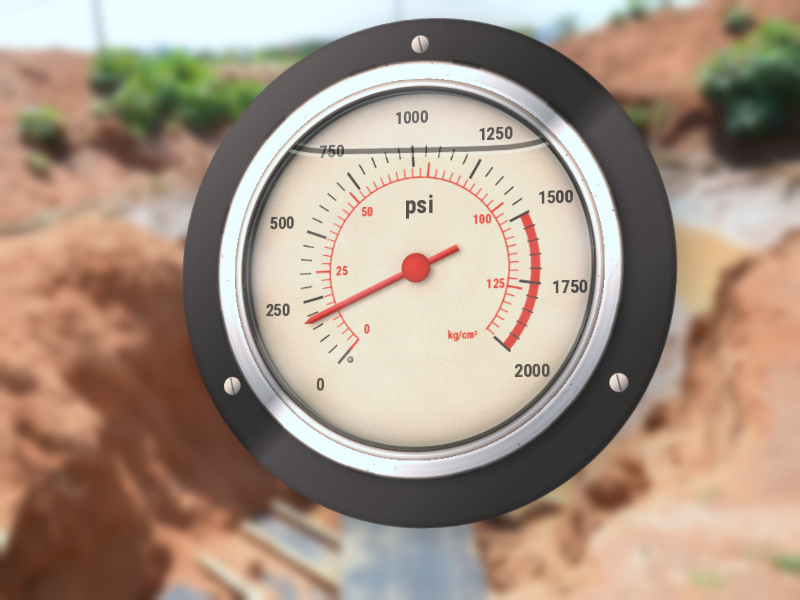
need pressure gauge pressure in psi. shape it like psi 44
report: psi 175
